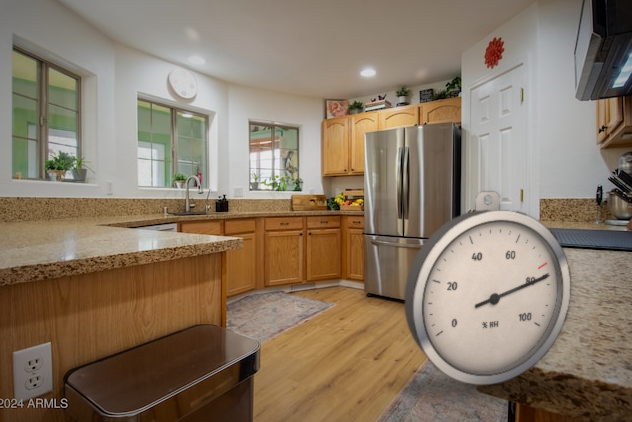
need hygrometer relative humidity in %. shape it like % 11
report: % 80
